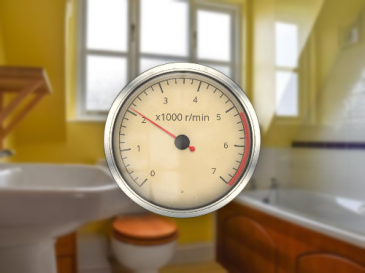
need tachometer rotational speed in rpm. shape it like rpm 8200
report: rpm 2100
